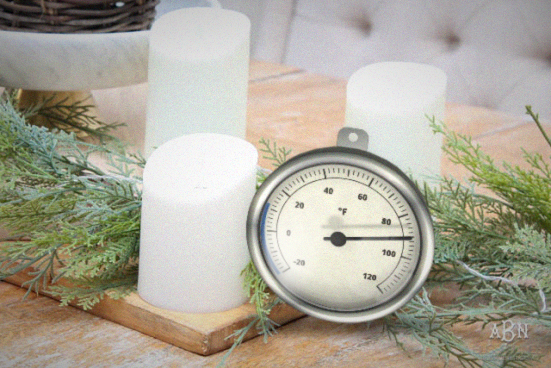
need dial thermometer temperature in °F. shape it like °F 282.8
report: °F 90
